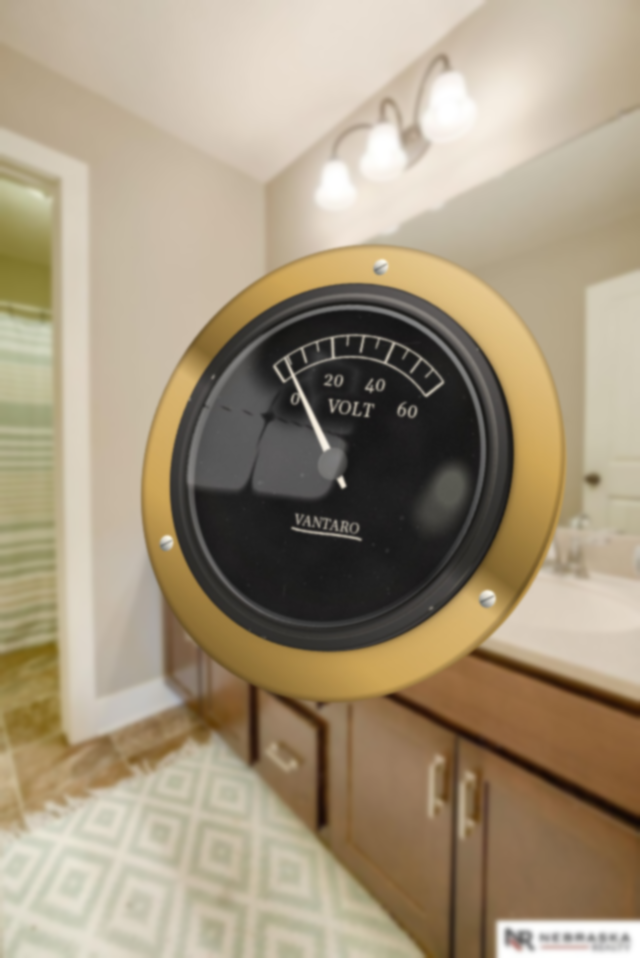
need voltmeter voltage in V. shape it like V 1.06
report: V 5
